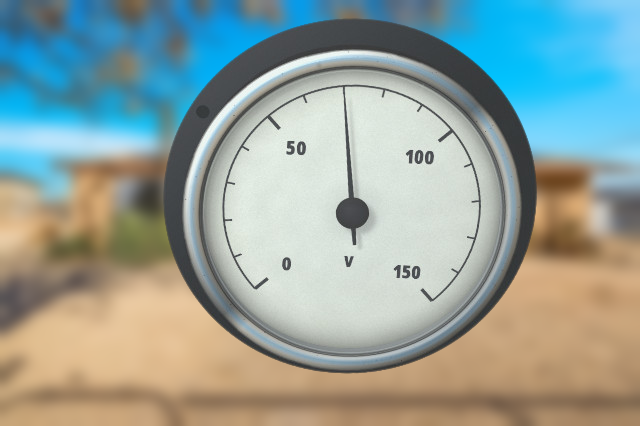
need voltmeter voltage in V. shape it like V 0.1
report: V 70
